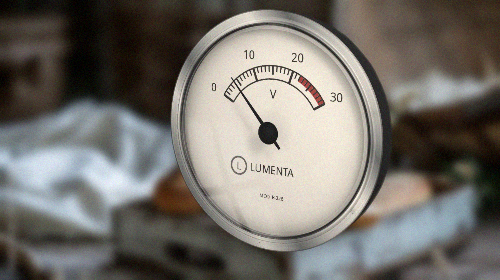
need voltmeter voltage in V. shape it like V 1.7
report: V 5
